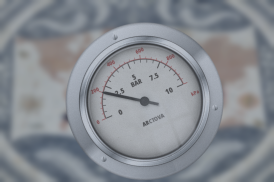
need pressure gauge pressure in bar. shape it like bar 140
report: bar 2
